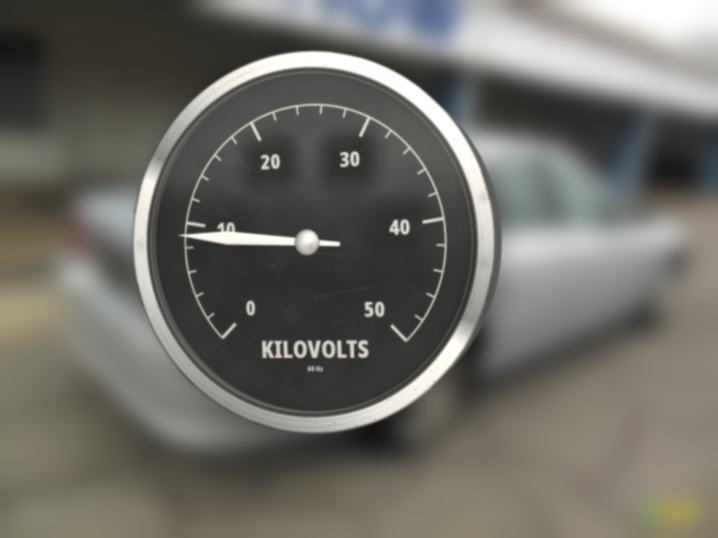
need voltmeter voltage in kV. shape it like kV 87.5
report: kV 9
